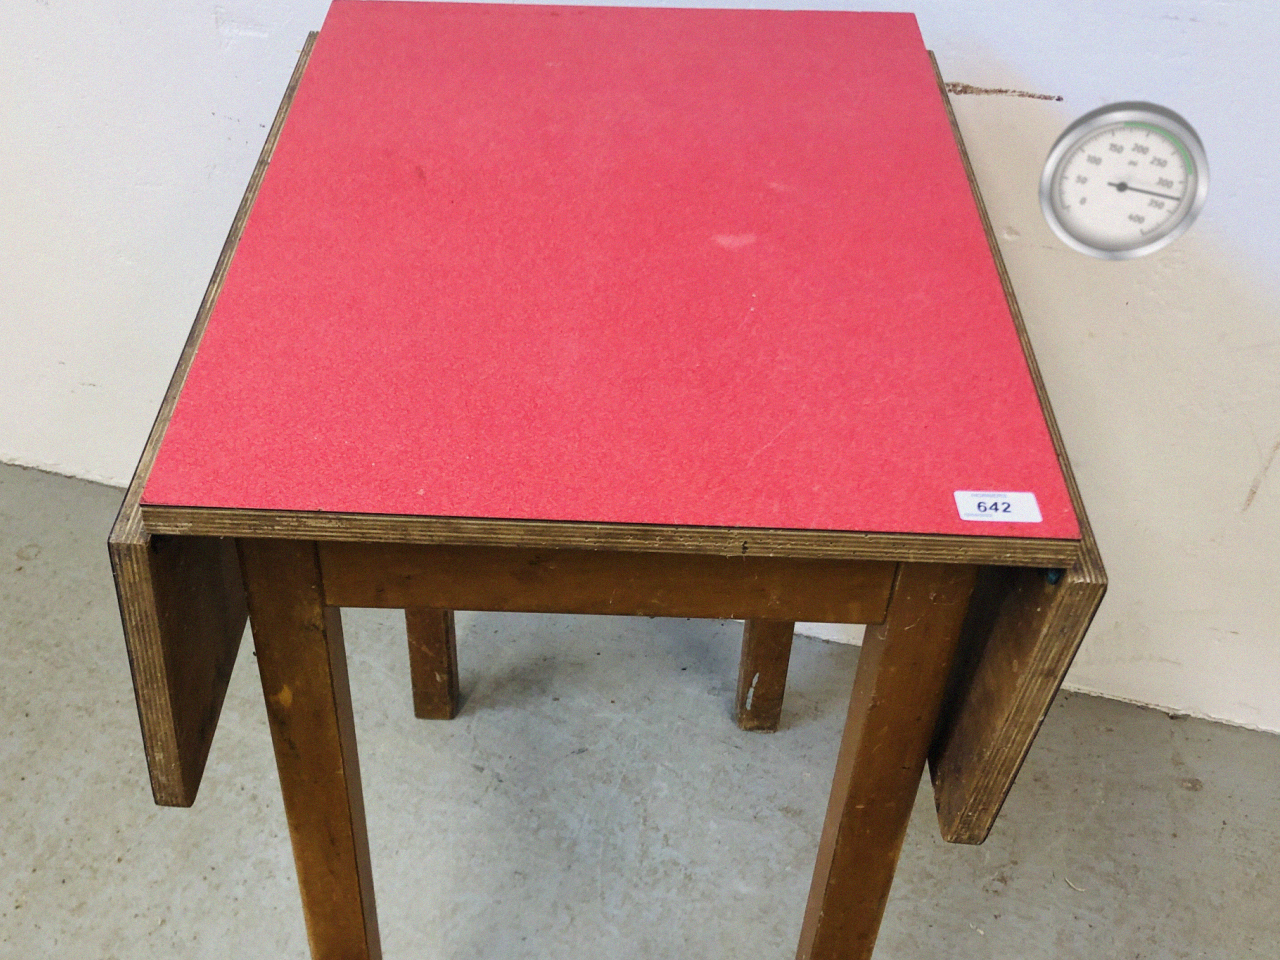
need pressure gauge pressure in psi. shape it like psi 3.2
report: psi 325
